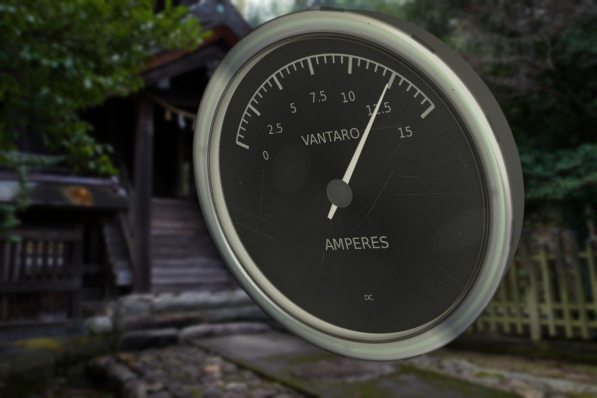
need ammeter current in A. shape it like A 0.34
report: A 12.5
